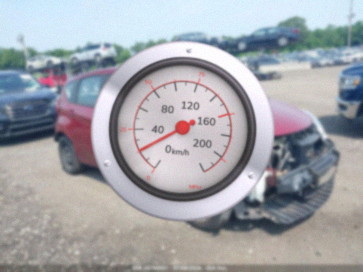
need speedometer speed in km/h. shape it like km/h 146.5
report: km/h 20
